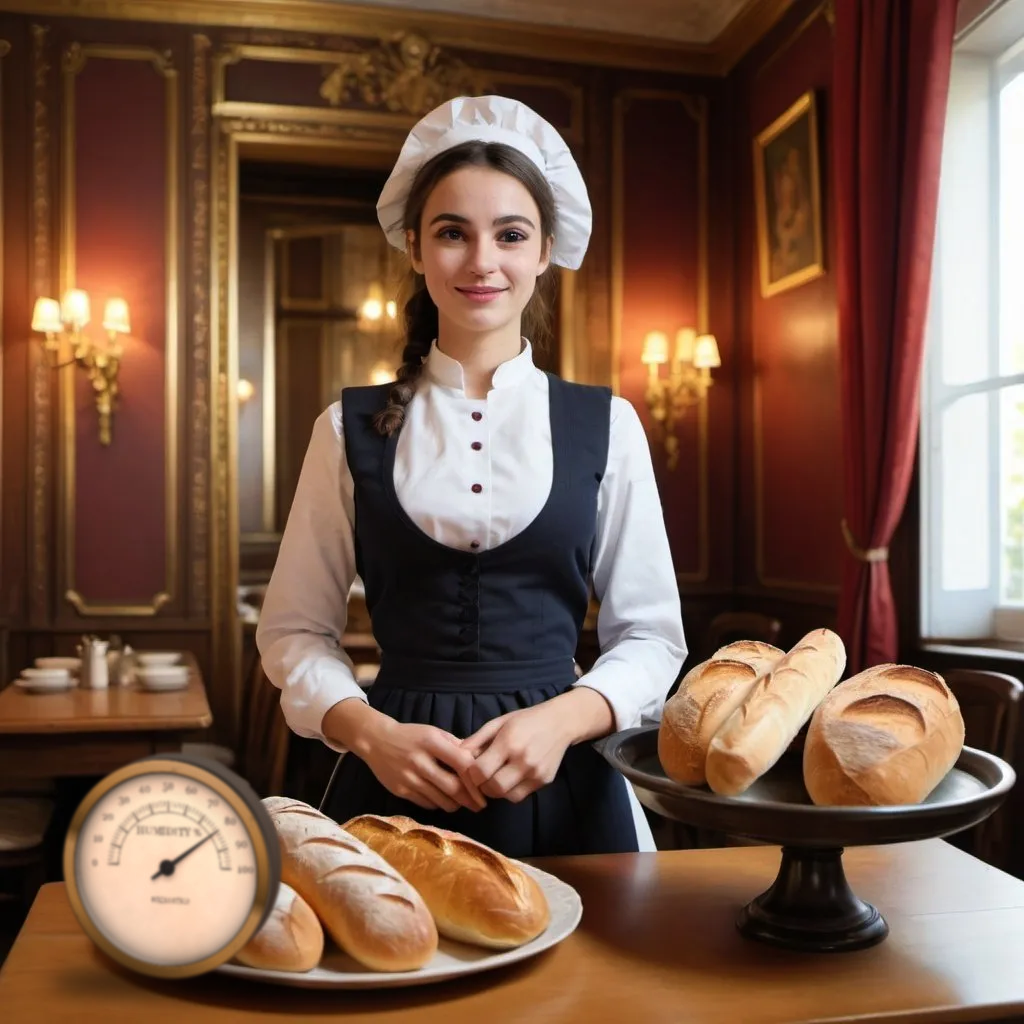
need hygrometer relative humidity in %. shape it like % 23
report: % 80
